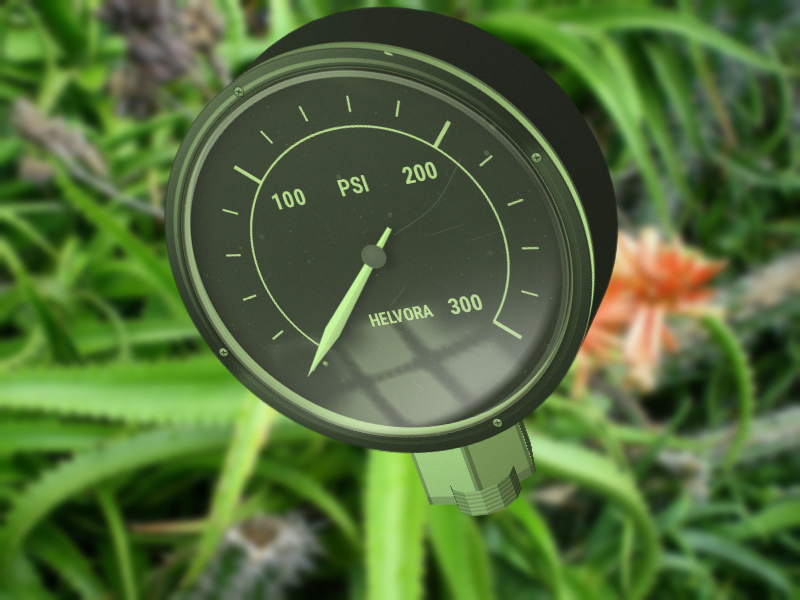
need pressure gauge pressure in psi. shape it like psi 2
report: psi 0
